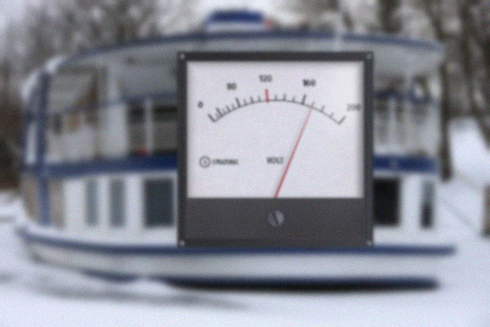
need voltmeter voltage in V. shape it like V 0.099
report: V 170
